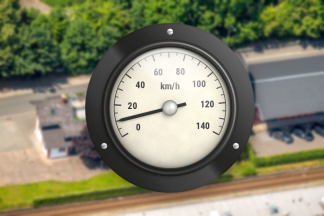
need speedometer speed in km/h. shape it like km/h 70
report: km/h 10
